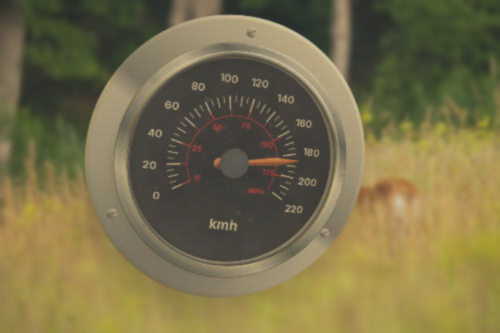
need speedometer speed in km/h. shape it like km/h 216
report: km/h 185
